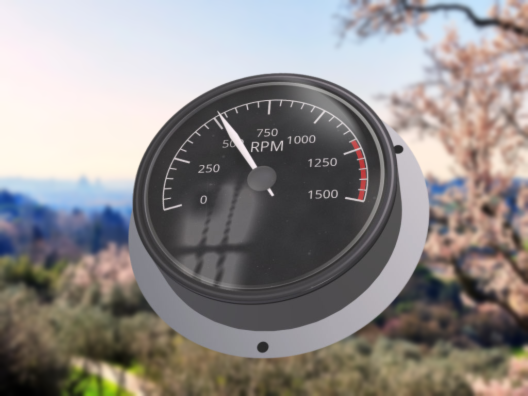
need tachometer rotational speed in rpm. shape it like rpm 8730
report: rpm 525
